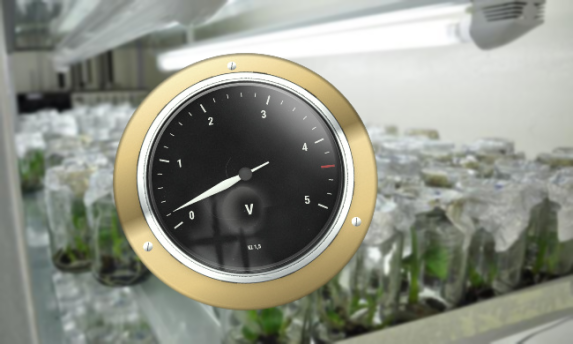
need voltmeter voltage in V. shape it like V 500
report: V 0.2
